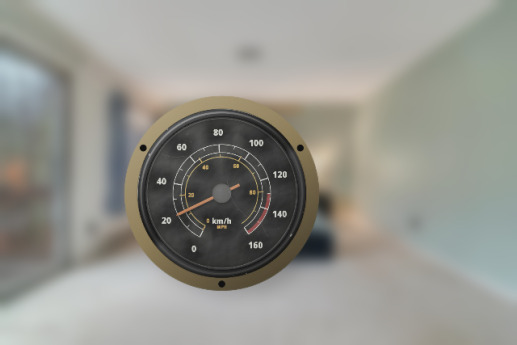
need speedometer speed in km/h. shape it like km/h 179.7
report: km/h 20
